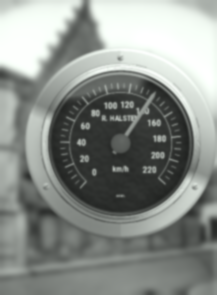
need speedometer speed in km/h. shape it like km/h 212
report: km/h 140
